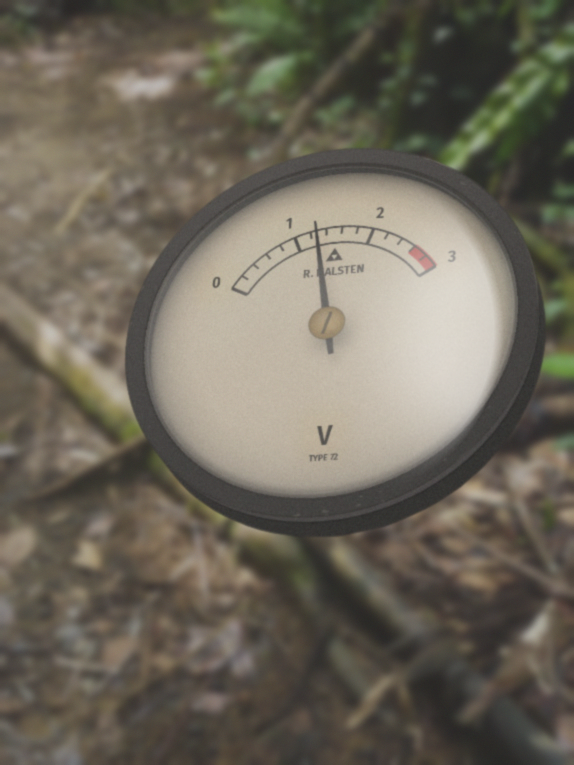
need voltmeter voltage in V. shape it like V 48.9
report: V 1.3
